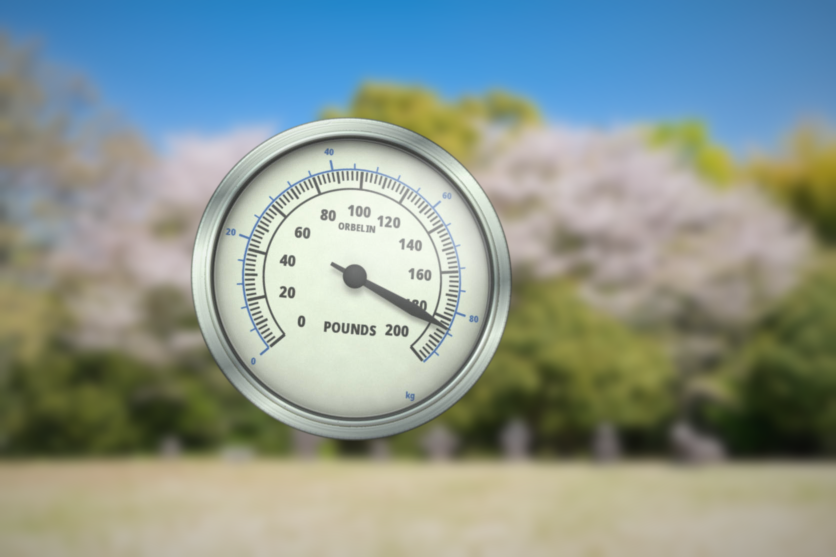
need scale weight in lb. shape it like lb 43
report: lb 184
